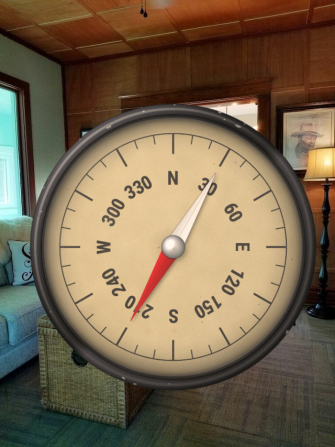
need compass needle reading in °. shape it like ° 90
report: ° 210
